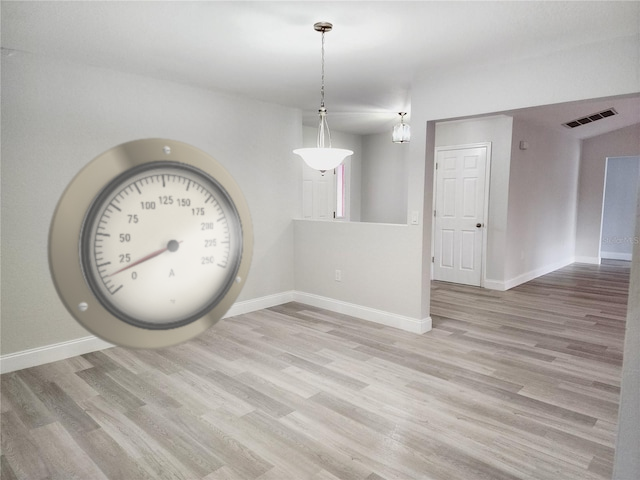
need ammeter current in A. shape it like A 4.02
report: A 15
